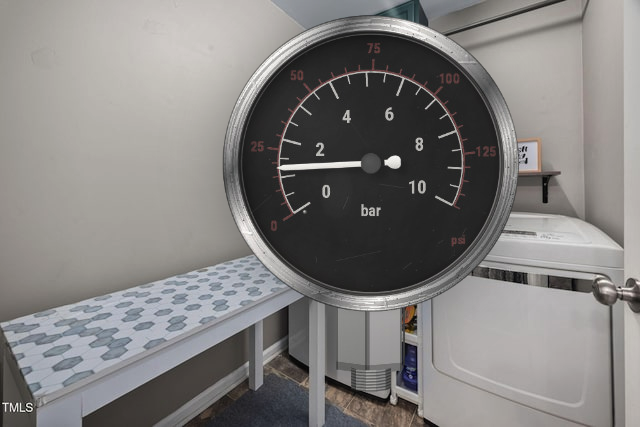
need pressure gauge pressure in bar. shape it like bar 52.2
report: bar 1.25
